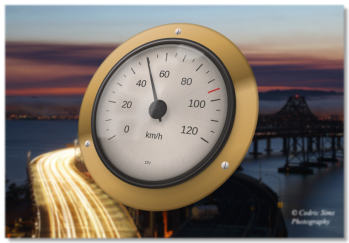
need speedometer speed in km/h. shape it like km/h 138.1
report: km/h 50
